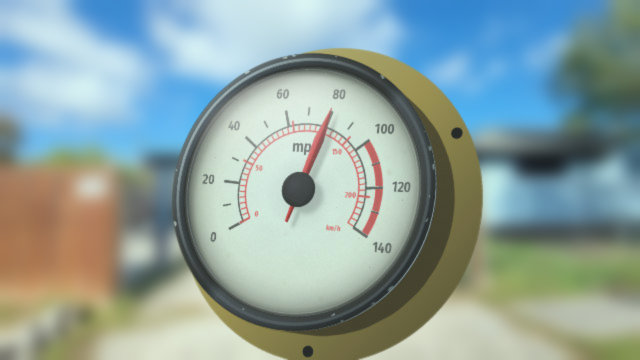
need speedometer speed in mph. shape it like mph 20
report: mph 80
